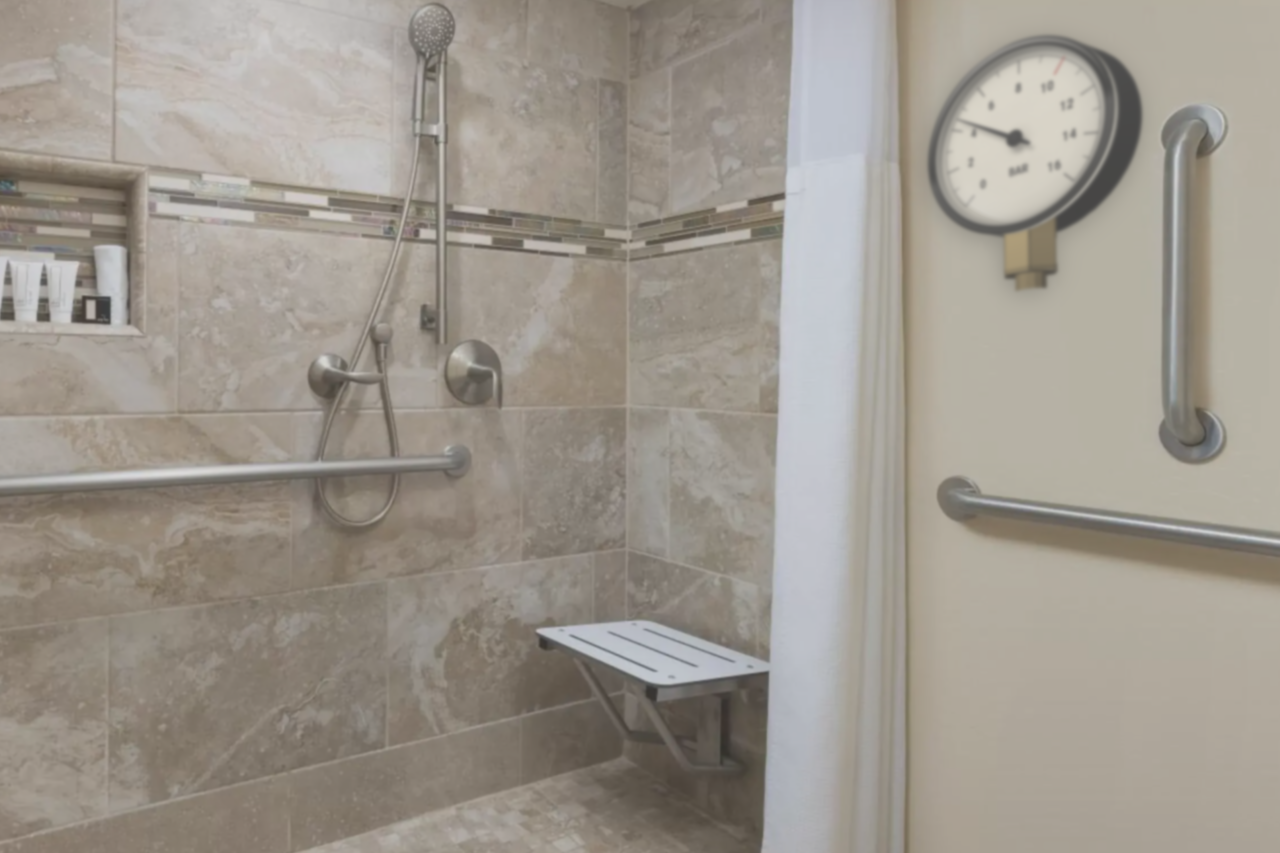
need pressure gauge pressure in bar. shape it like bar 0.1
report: bar 4.5
